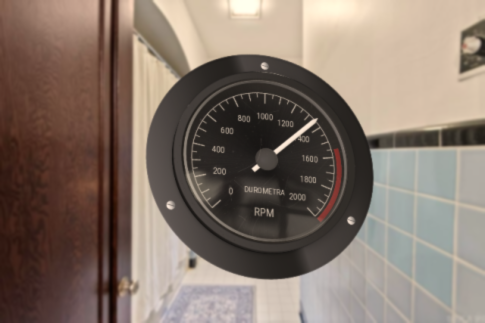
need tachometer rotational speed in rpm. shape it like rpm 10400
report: rpm 1350
